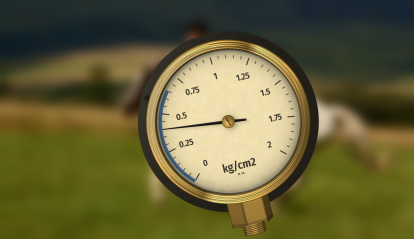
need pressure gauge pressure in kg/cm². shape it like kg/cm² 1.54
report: kg/cm² 0.4
